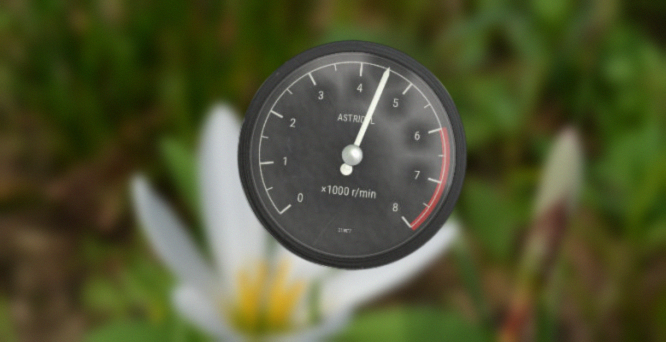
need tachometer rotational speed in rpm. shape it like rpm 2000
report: rpm 4500
